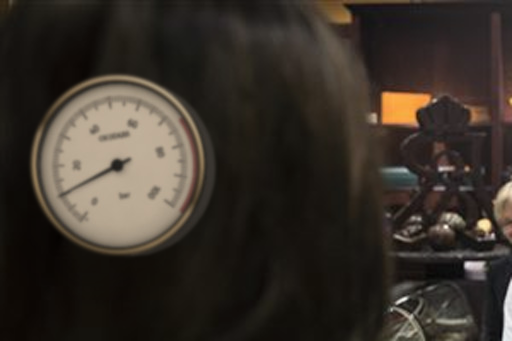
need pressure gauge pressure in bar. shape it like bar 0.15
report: bar 10
